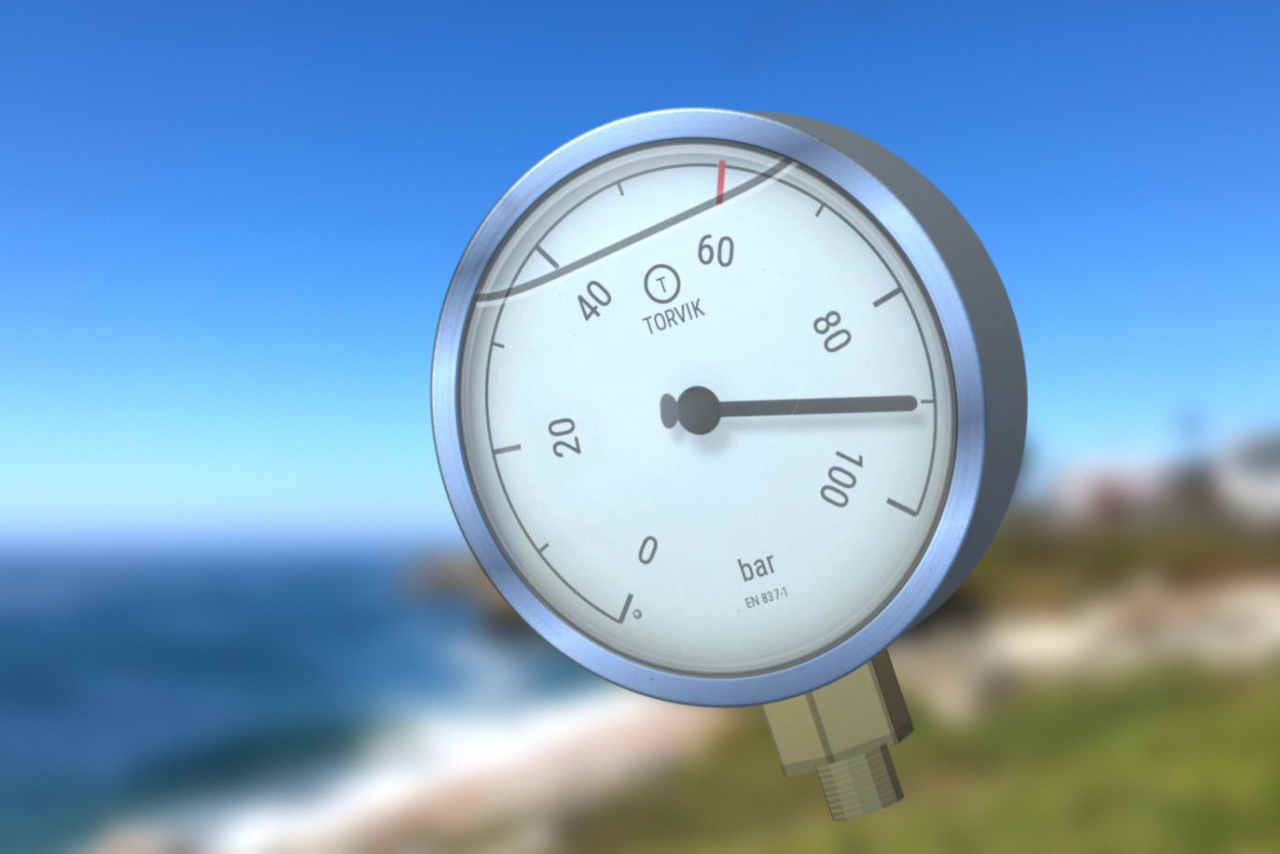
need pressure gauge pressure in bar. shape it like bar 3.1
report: bar 90
